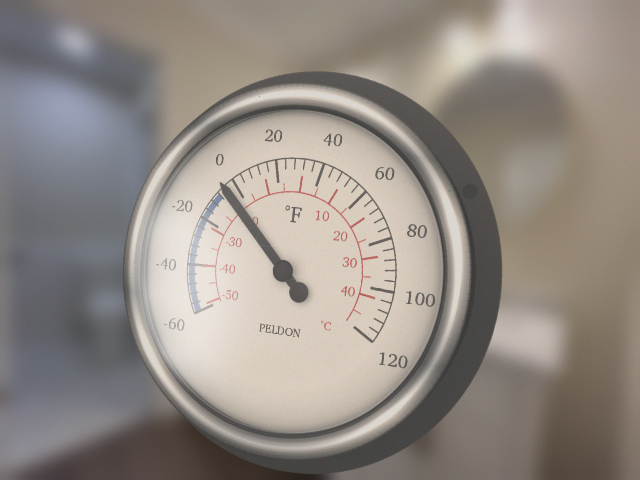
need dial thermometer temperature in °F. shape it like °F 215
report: °F -4
